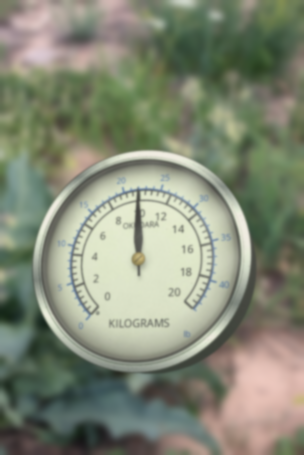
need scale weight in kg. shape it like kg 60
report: kg 10
